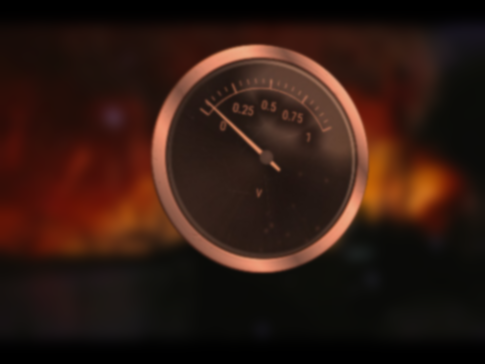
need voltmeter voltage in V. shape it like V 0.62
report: V 0.05
